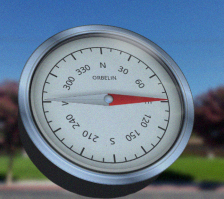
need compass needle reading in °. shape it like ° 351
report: ° 90
